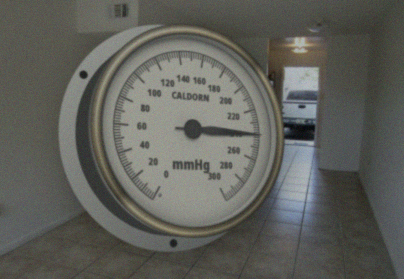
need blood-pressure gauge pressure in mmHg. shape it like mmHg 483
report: mmHg 240
